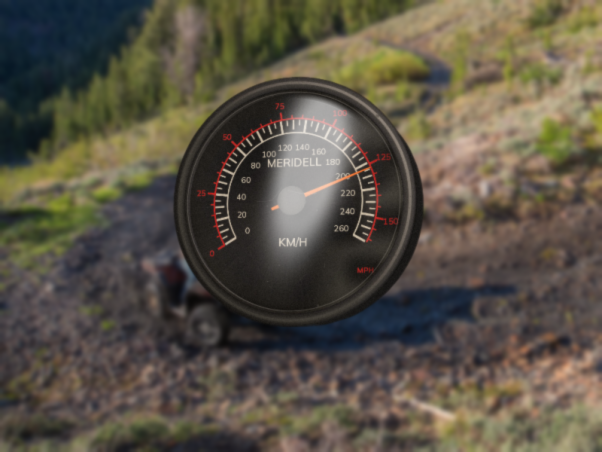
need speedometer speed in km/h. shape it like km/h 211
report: km/h 205
